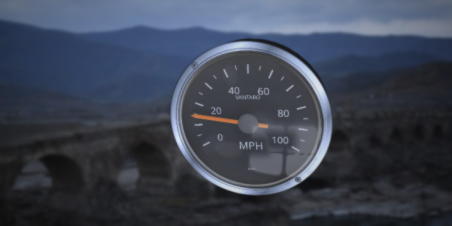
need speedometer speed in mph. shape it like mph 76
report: mph 15
